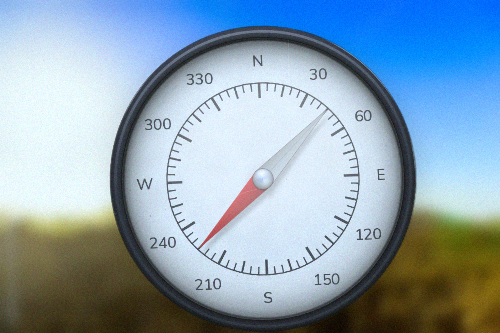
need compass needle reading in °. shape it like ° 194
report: ° 225
